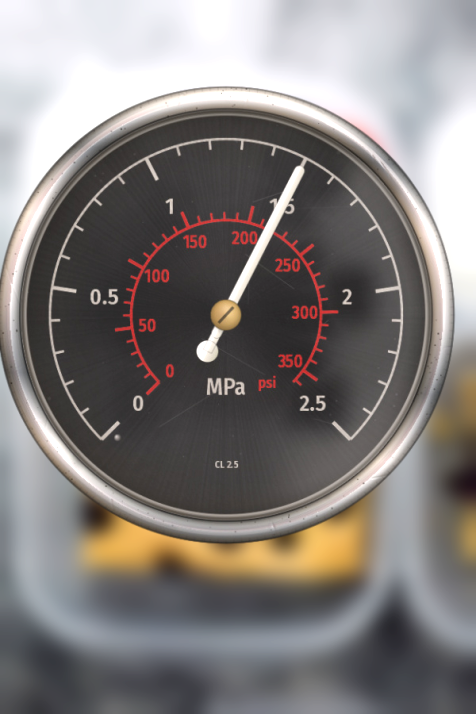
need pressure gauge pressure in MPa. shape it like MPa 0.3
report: MPa 1.5
